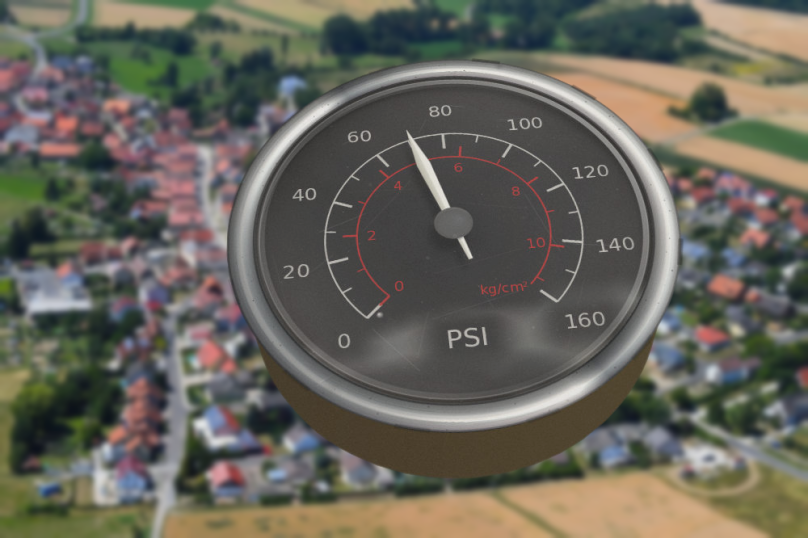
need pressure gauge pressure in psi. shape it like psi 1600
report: psi 70
